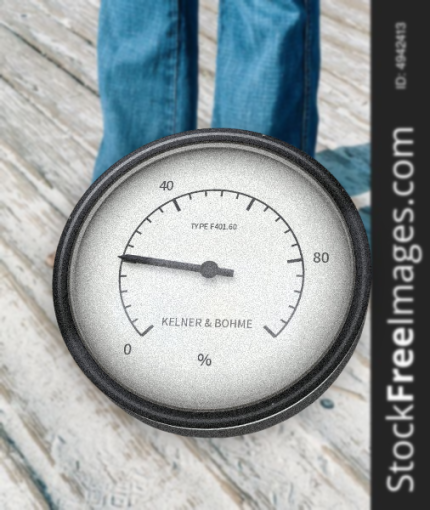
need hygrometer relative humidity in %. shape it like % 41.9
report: % 20
